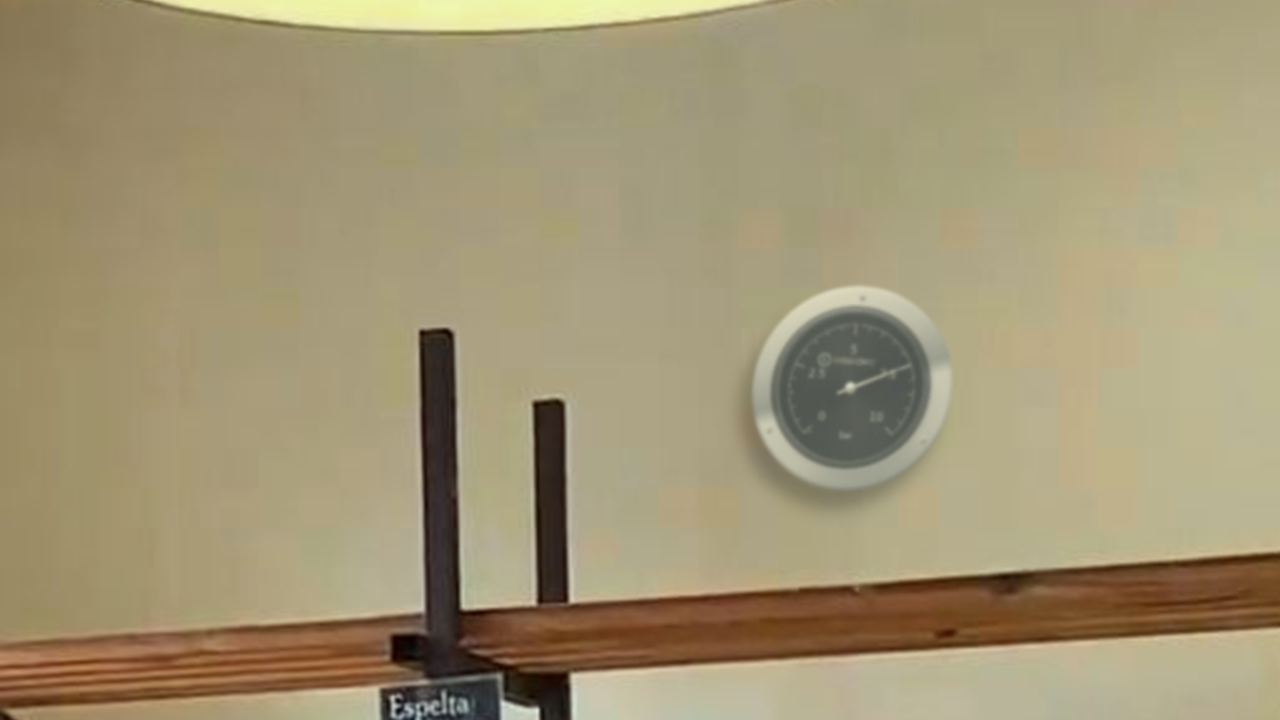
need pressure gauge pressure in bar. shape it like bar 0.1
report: bar 7.5
